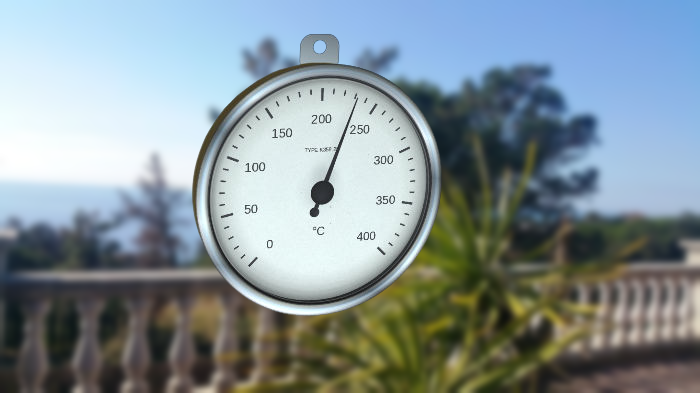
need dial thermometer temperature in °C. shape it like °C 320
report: °C 230
